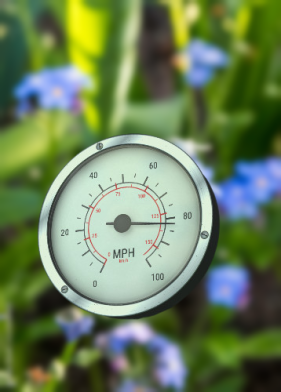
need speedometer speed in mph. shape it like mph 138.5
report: mph 82.5
